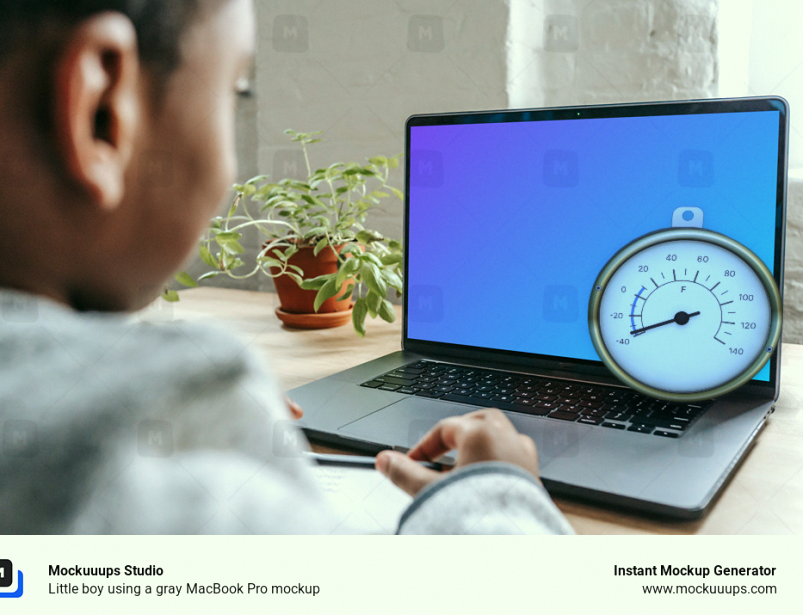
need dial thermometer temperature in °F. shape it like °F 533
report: °F -35
